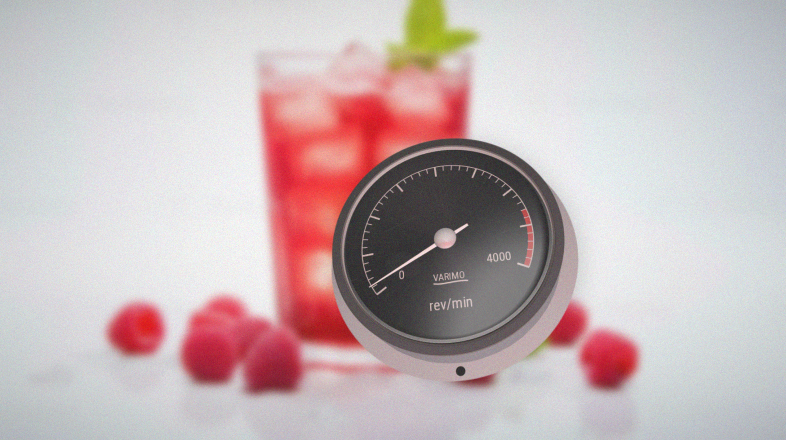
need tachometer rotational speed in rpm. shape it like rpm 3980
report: rpm 100
